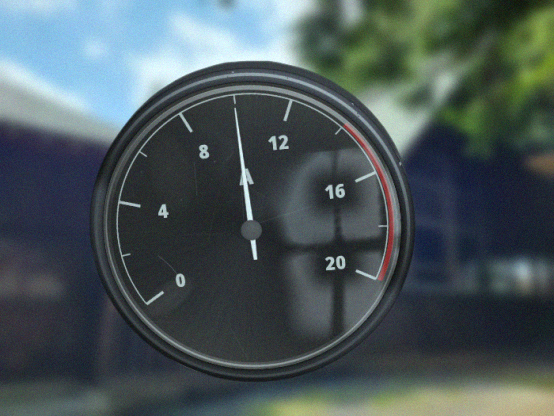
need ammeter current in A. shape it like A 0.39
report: A 10
